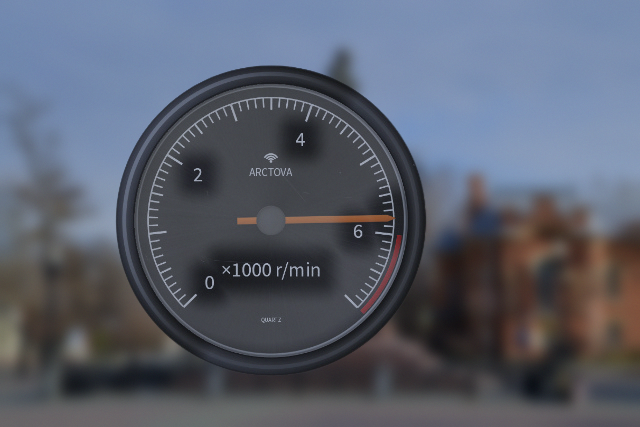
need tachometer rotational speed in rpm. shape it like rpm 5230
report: rpm 5800
